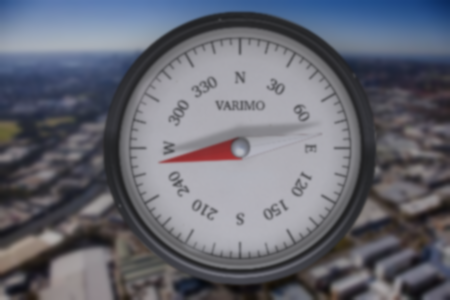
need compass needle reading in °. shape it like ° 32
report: ° 260
